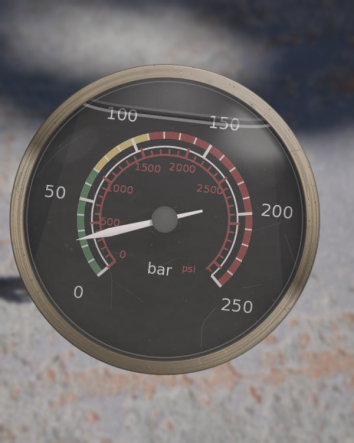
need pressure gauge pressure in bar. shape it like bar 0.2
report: bar 25
